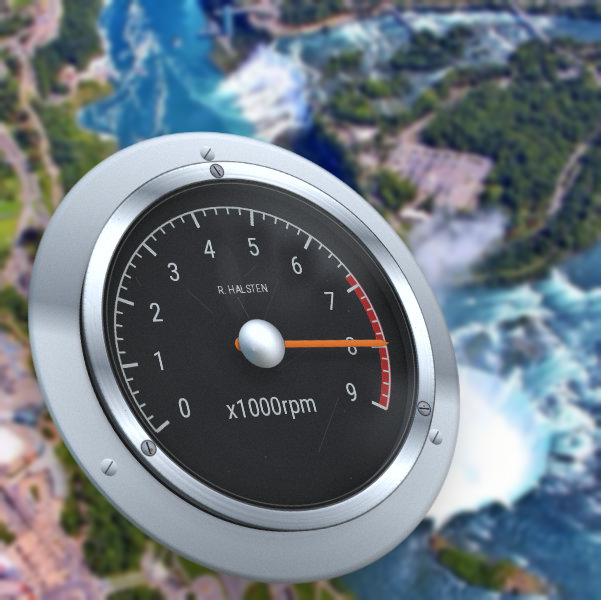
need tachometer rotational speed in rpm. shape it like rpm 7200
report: rpm 8000
